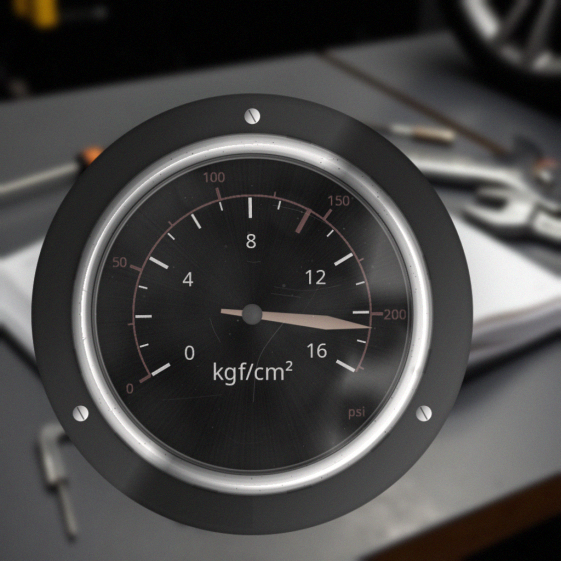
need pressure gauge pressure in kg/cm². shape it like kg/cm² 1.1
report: kg/cm² 14.5
